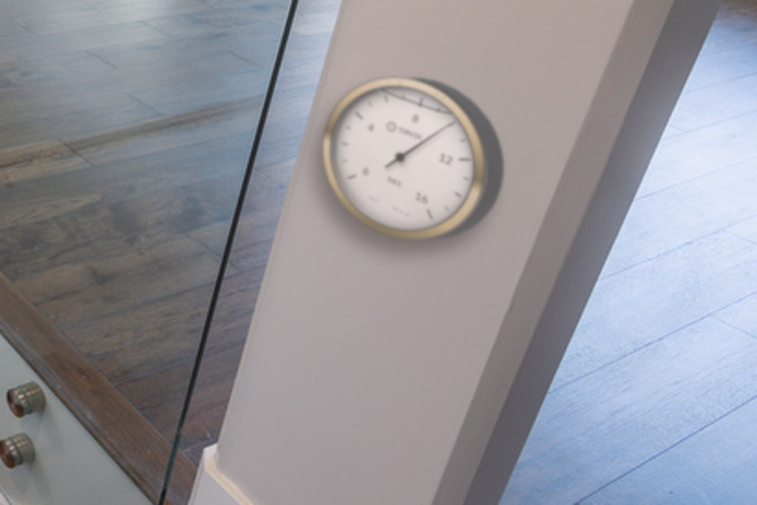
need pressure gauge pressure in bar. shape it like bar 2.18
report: bar 10
